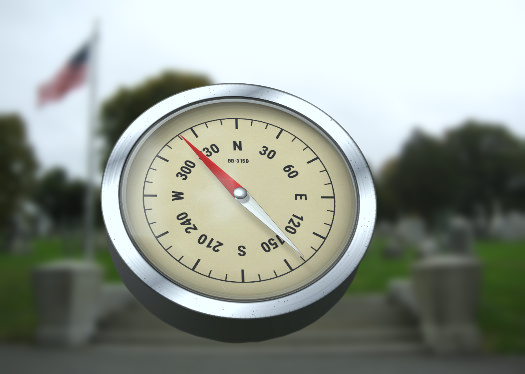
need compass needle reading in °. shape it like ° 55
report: ° 320
